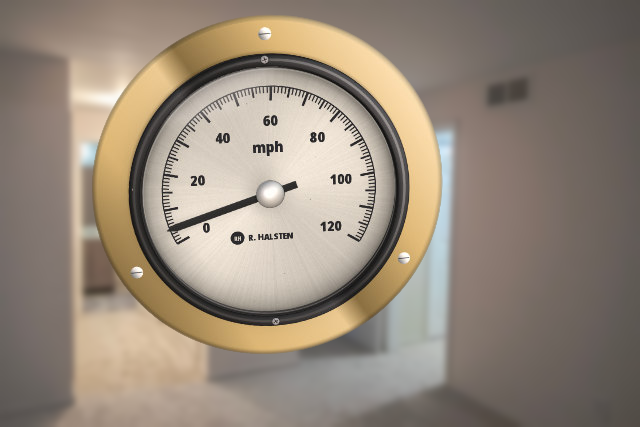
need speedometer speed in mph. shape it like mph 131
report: mph 5
